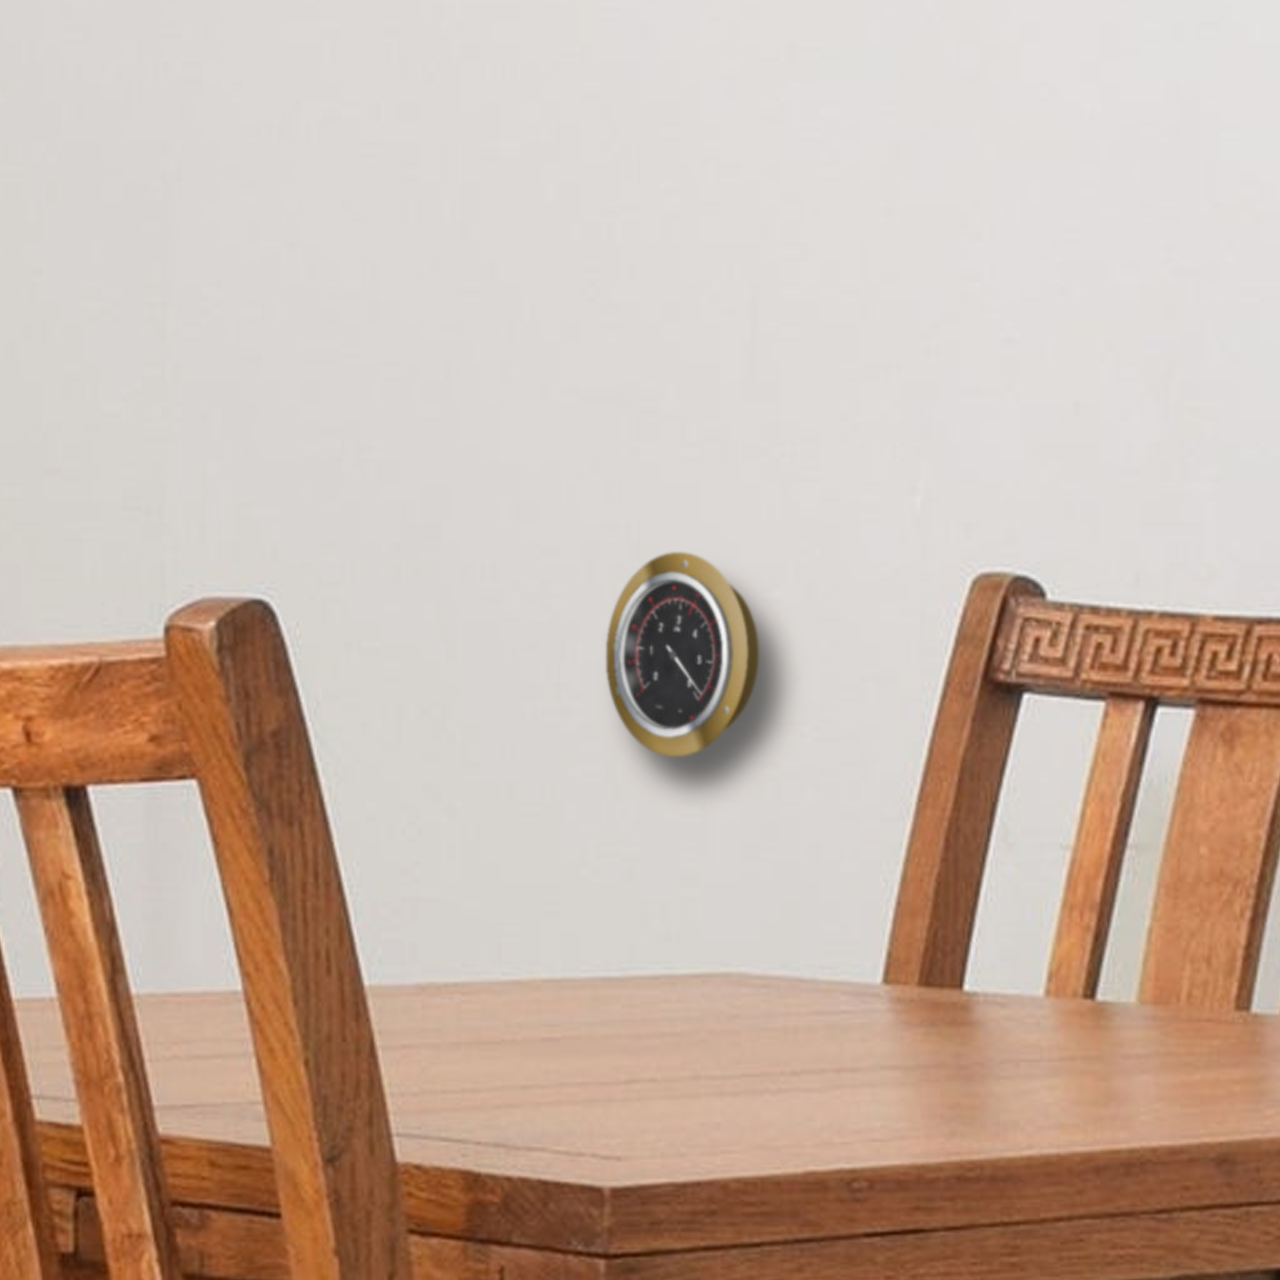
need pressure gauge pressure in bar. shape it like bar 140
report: bar 5.8
